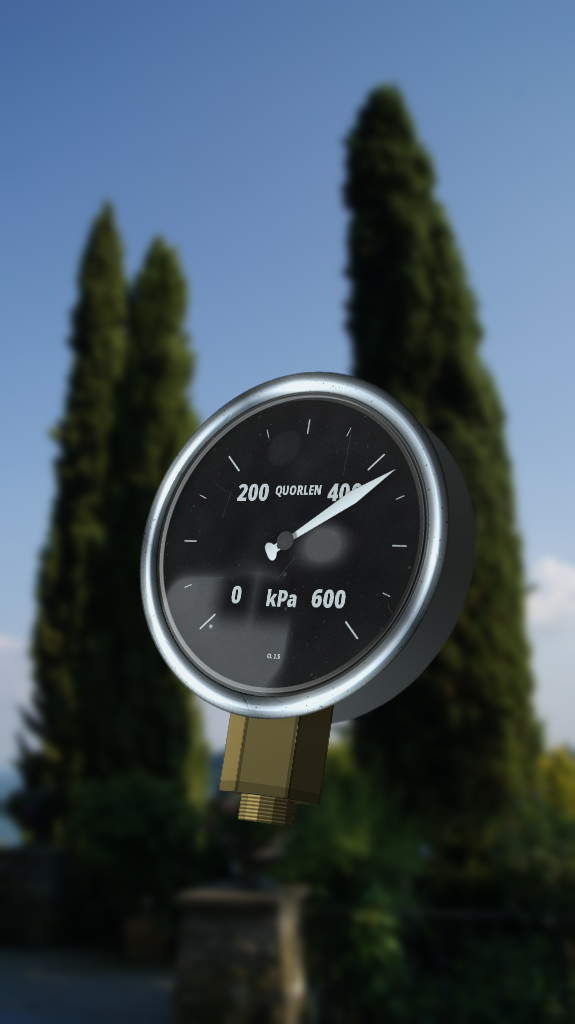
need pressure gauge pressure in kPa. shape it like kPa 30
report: kPa 425
